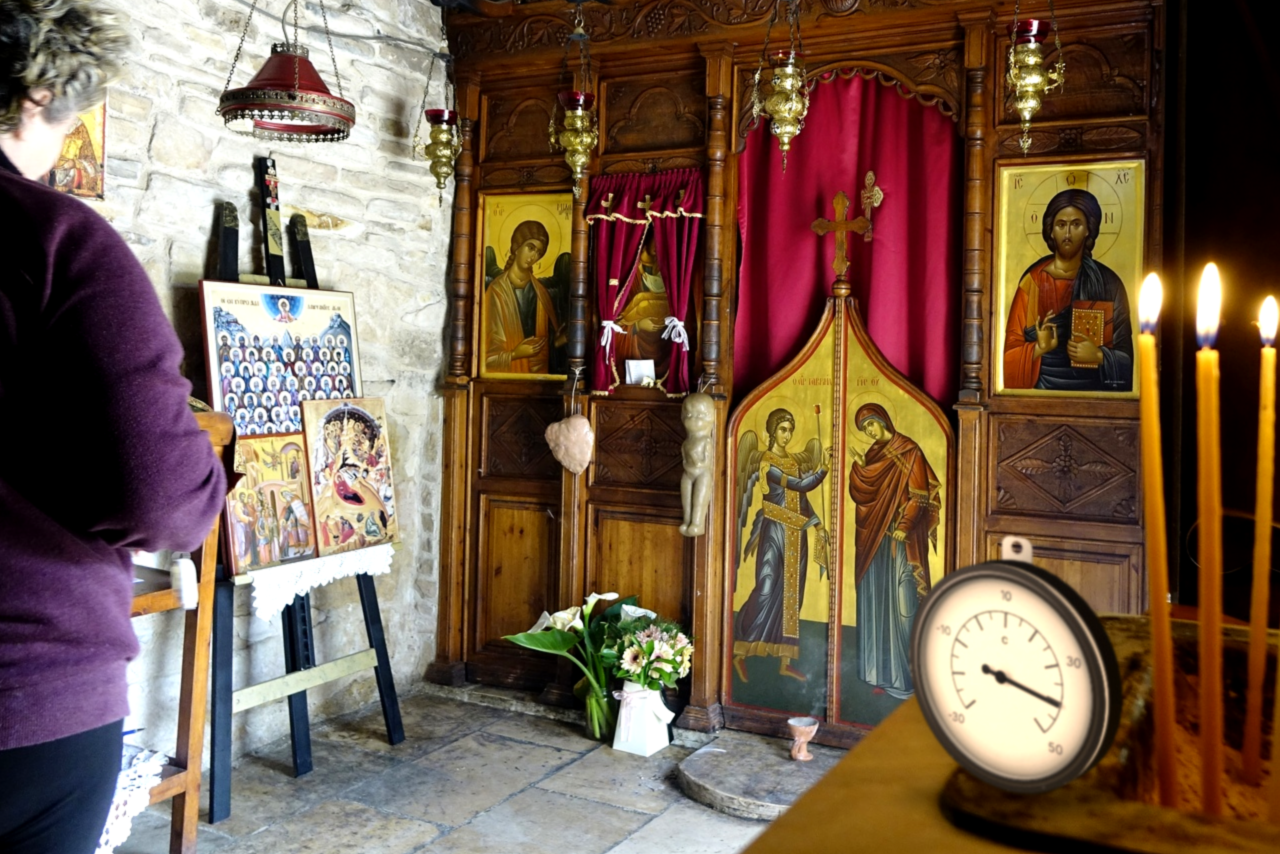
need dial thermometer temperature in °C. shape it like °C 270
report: °C 40
